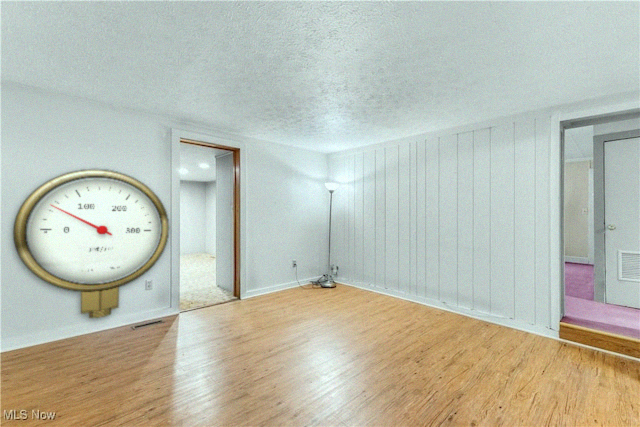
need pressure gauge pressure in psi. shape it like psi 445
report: psi 50
